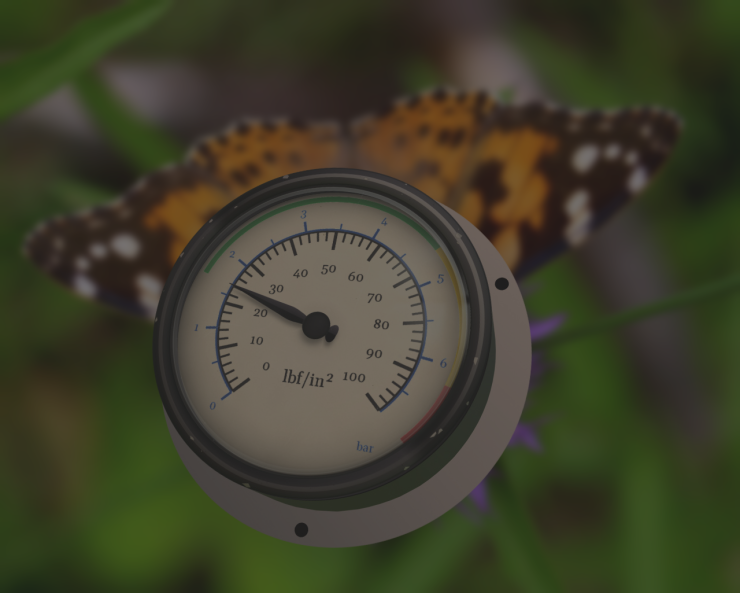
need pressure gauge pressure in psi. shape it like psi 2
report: psi 24
